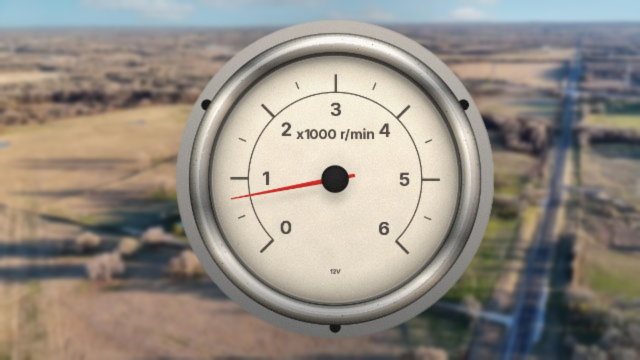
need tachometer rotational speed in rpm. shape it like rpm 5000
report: rpm 750
